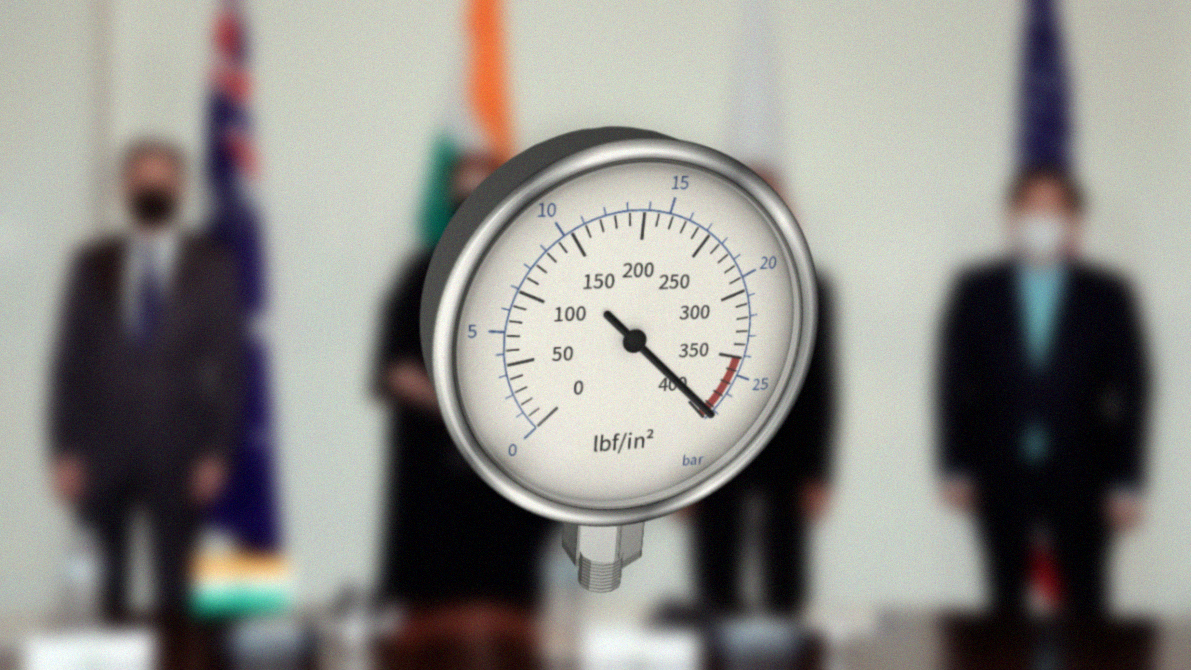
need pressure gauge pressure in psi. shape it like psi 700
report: psi 395
